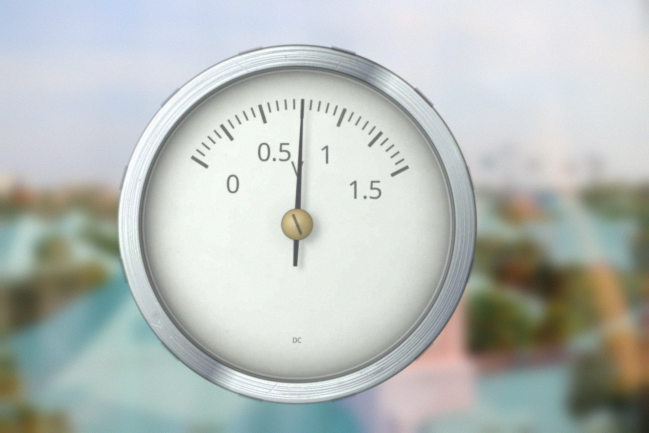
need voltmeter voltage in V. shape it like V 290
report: V 0.75
